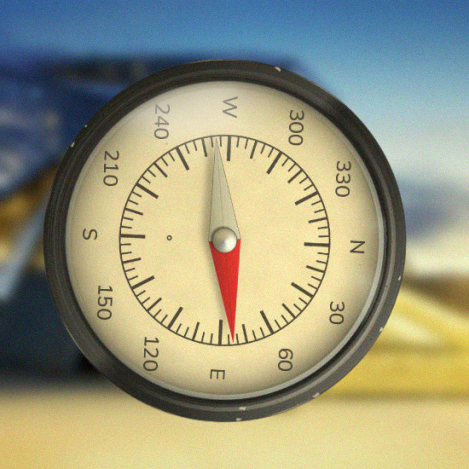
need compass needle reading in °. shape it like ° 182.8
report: ° 82.5
